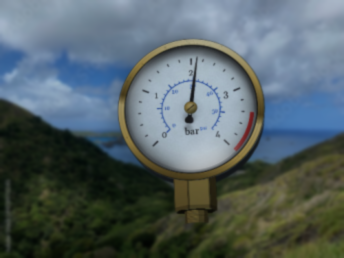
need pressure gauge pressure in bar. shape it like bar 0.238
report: bar 2.1
